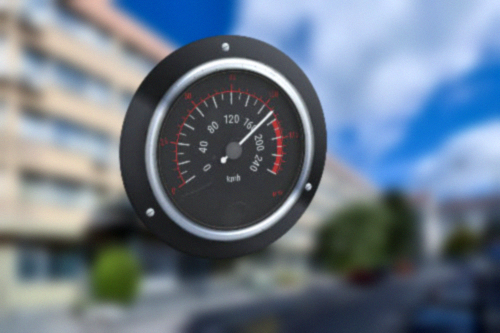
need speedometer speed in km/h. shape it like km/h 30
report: km/h 170
